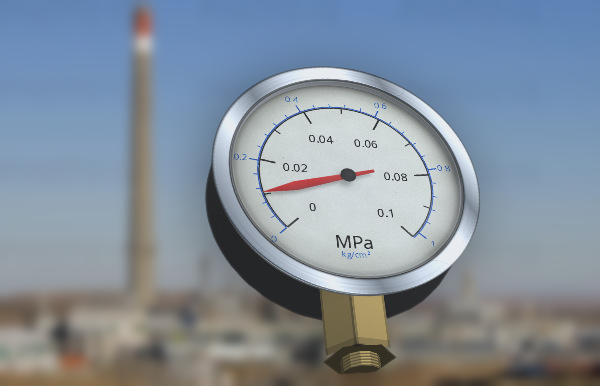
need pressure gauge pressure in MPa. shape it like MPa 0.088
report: MPa 0.01
